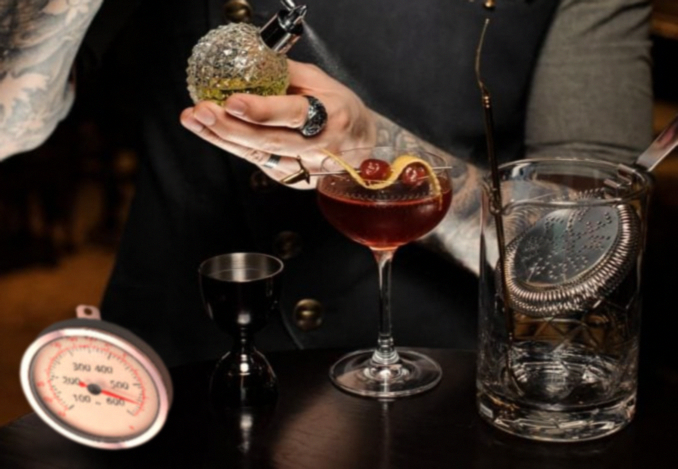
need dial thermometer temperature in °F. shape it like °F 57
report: °F 550
